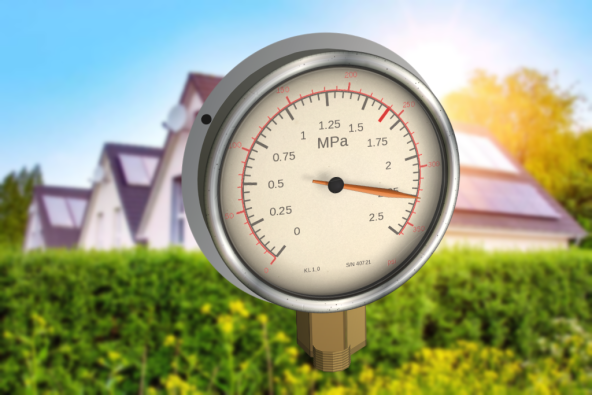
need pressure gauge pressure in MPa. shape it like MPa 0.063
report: MPa 2.25
